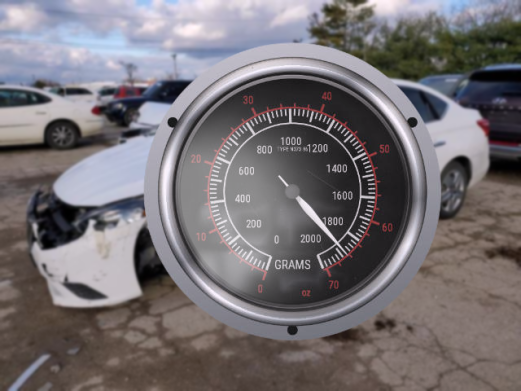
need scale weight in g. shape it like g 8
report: g 1880
